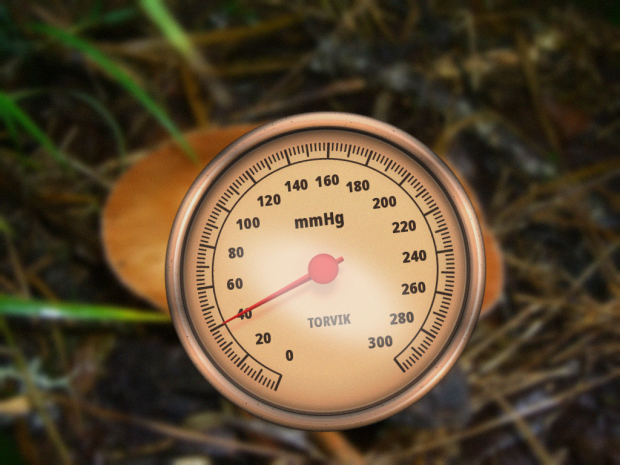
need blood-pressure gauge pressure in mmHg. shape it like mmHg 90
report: mmHg 40
